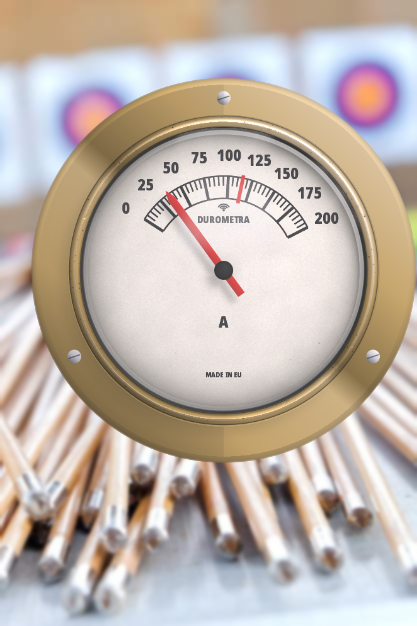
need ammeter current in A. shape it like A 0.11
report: A 35
